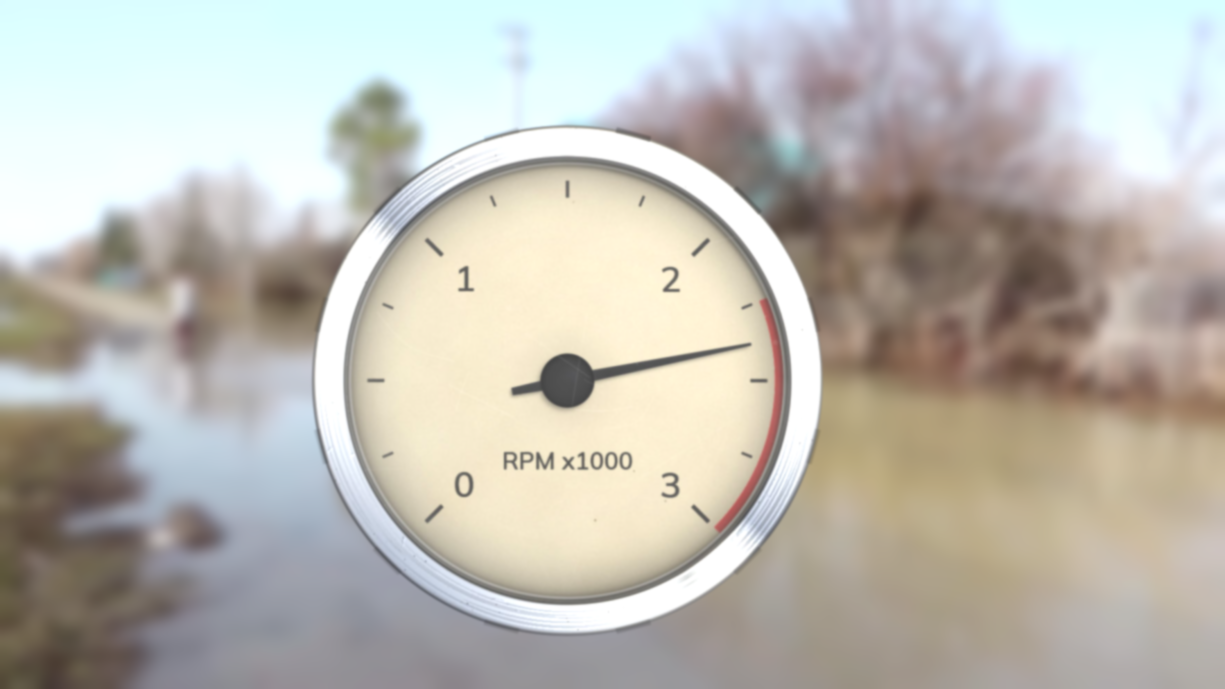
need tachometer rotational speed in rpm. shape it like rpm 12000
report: rpm 2375
